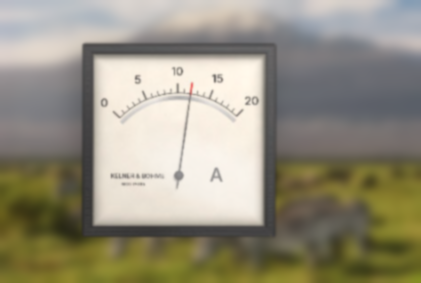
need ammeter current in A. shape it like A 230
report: A 12
